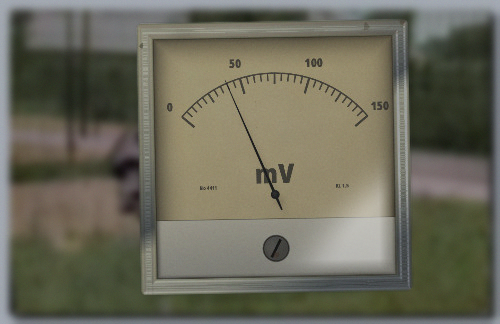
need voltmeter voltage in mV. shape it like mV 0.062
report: mV 40
